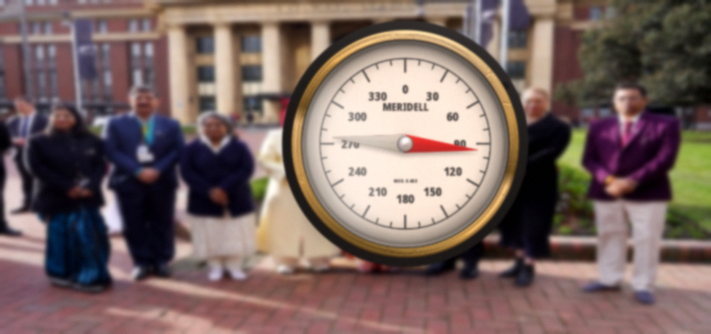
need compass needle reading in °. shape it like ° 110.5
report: ° 95
